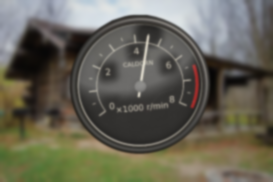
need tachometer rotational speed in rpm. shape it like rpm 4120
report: rpm 4500
